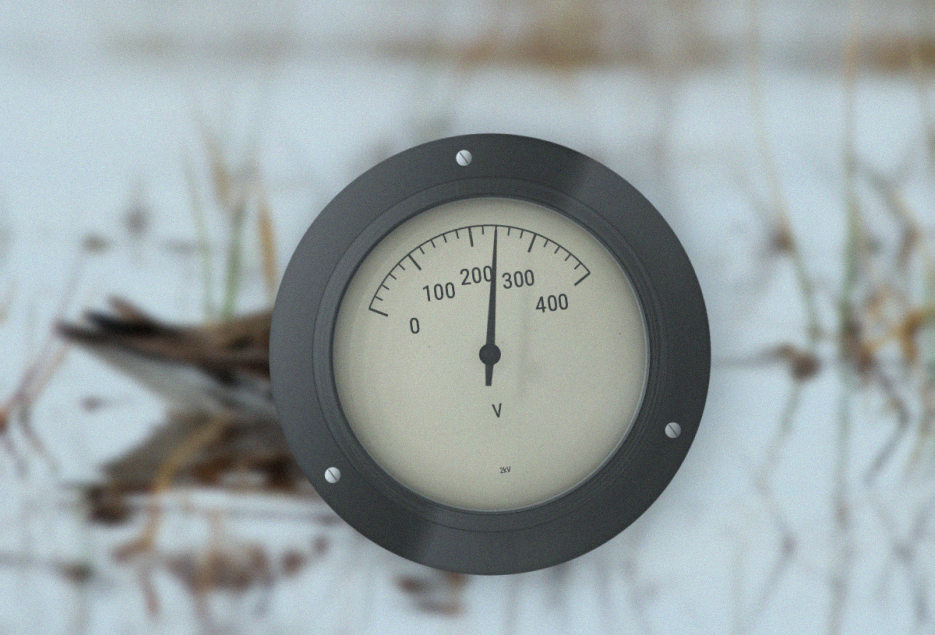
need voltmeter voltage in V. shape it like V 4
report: V 240
